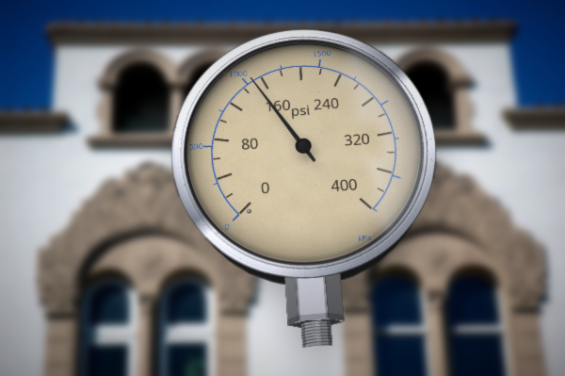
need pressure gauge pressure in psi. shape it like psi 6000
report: psi 150
